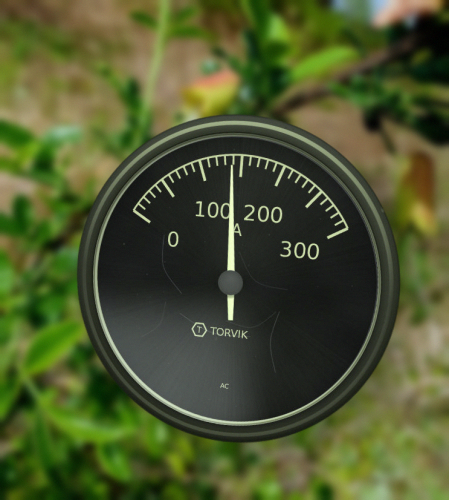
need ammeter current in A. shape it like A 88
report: A 140
